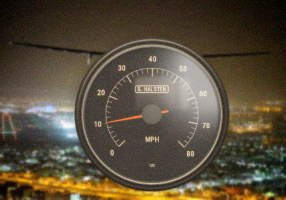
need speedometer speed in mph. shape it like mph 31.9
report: mph 10
